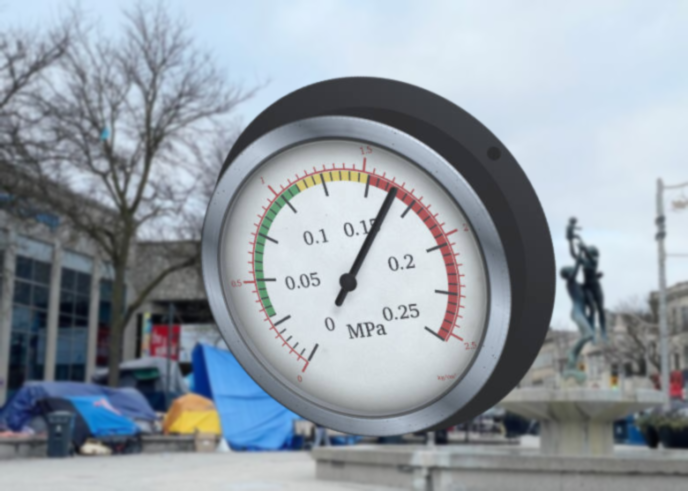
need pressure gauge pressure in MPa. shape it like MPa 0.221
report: MPa 0.165
